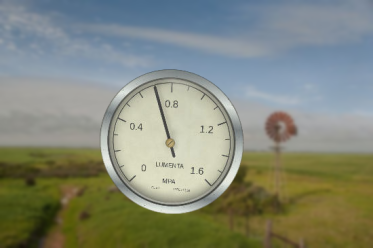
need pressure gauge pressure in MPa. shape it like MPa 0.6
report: MPa 0.7
